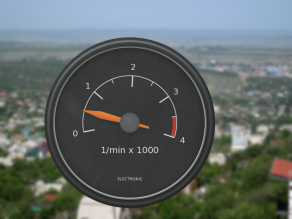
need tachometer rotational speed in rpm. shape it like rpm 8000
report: rpm 500
